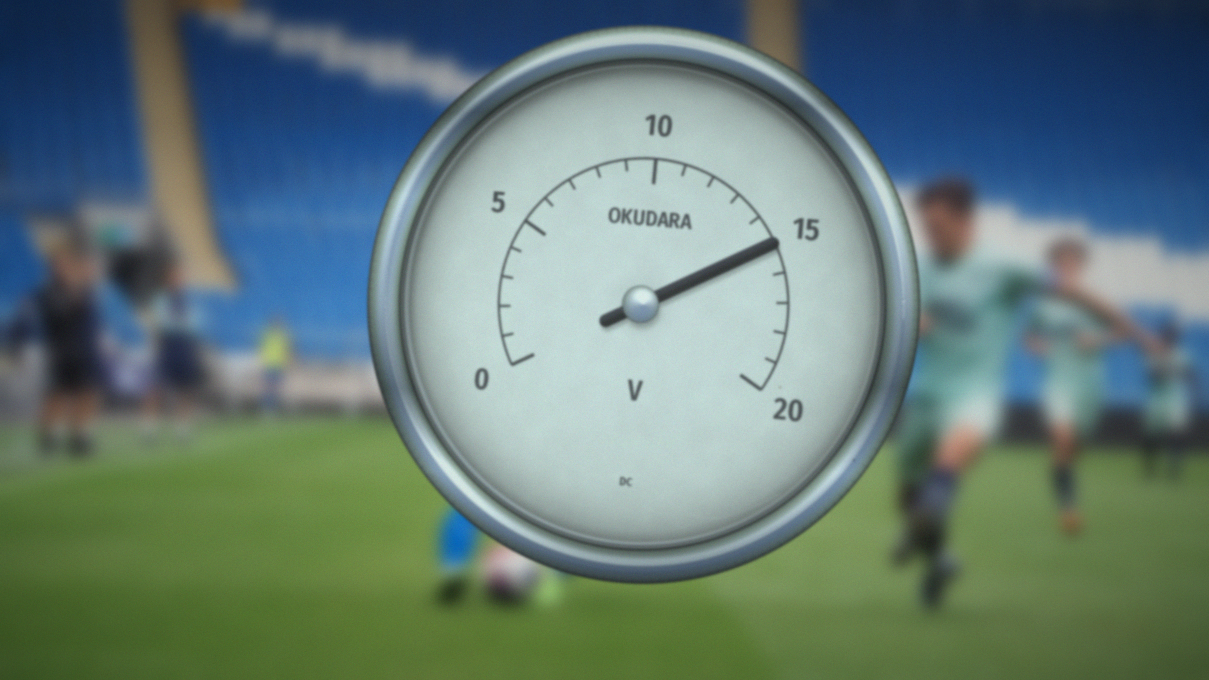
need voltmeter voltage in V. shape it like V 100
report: V 15
